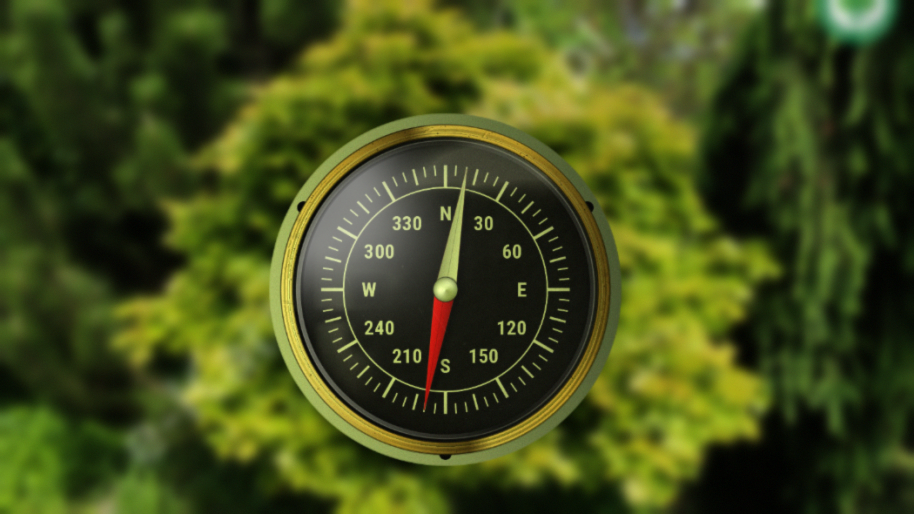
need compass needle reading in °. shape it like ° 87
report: ° 190
